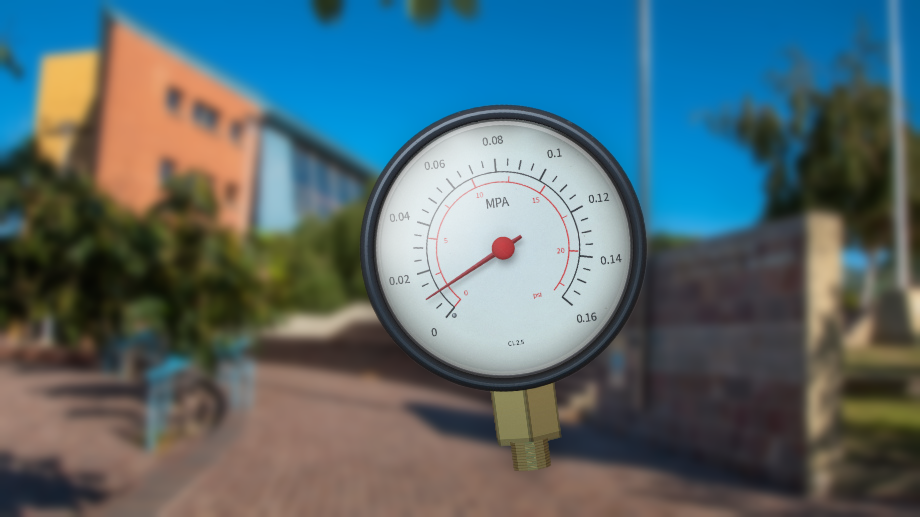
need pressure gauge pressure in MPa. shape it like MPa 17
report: MPa 0.01
